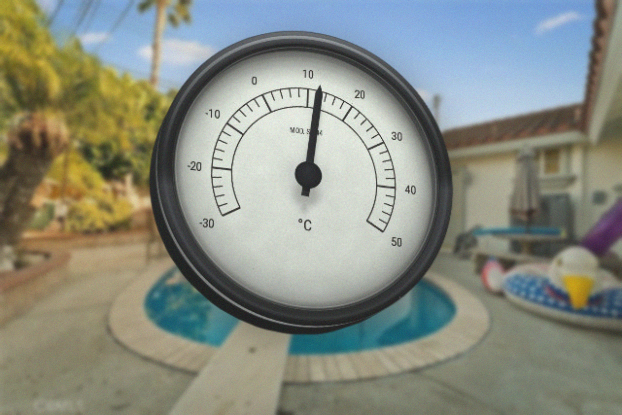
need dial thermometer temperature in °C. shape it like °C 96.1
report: °C 12
